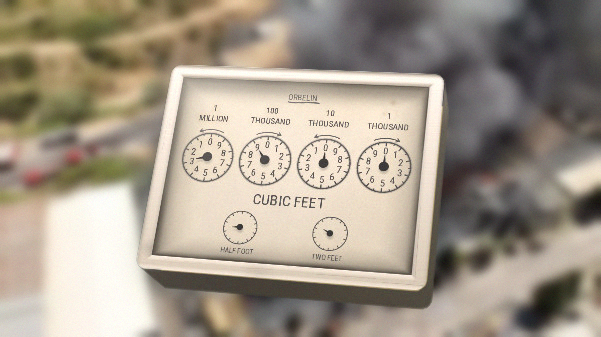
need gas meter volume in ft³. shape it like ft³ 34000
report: ft³ 290000
